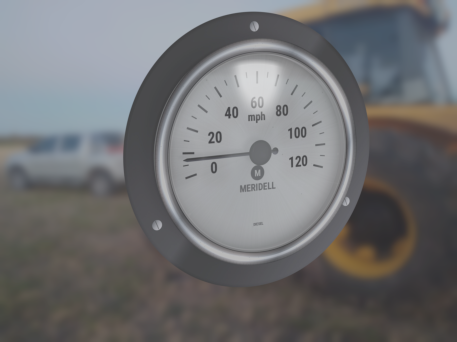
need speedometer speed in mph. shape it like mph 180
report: mph 7.5
